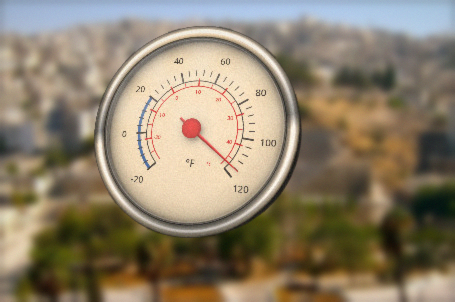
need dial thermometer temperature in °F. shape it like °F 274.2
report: °F 116
